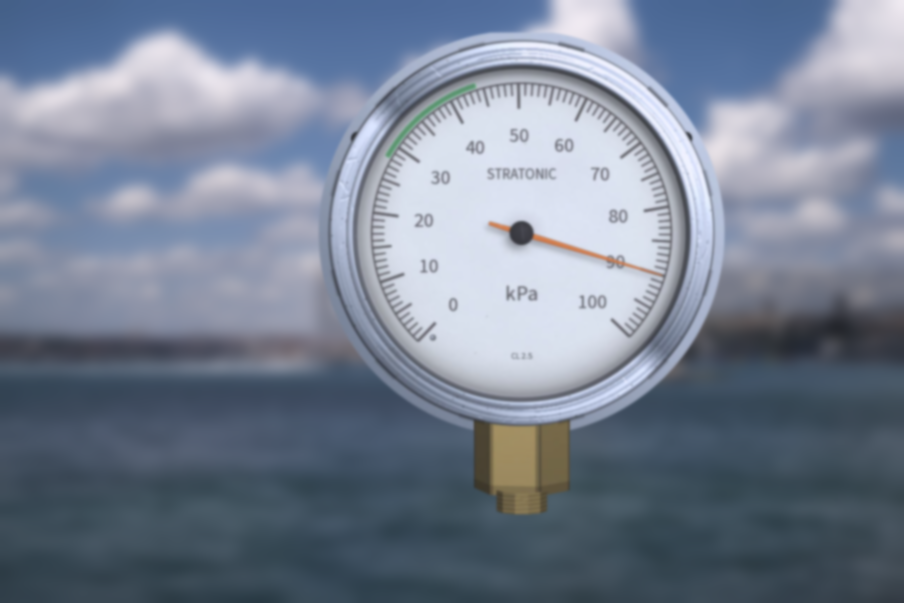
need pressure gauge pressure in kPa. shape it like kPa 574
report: kPa 90
